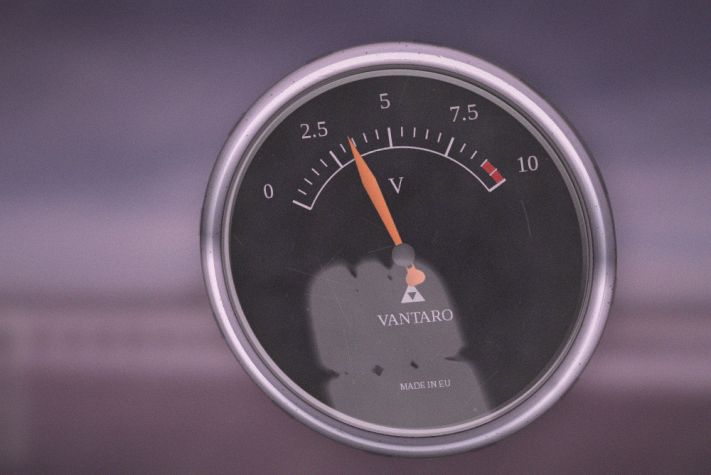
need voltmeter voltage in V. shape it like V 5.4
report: V 3.5
